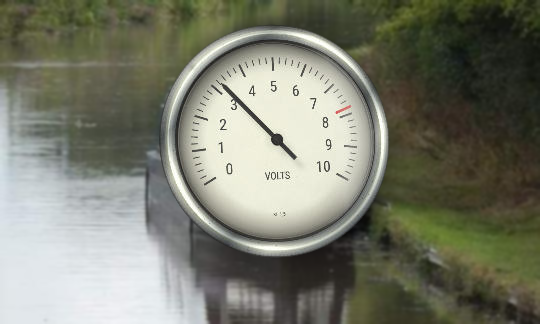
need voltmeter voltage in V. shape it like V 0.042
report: V 3.2
